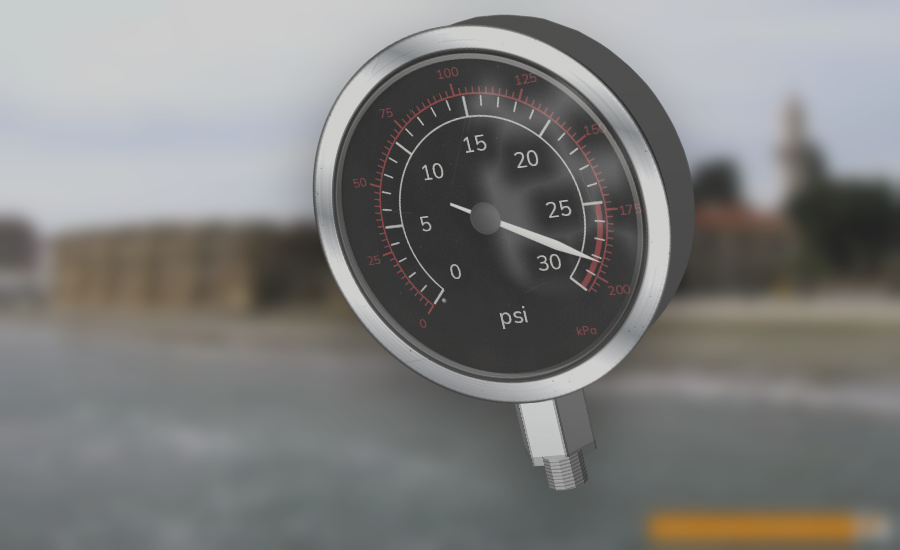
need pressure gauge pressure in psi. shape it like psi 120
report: psi 28
